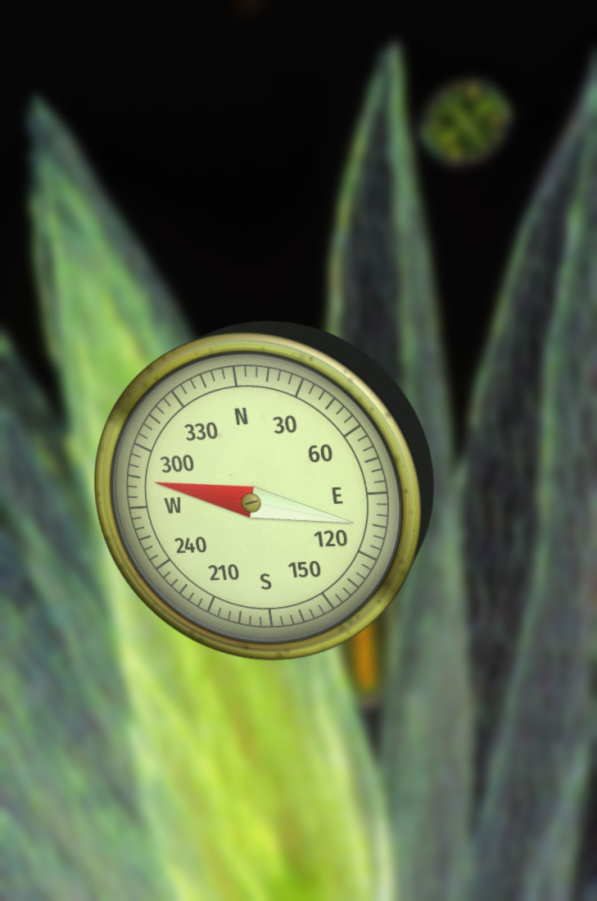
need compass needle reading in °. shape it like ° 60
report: ° 285
